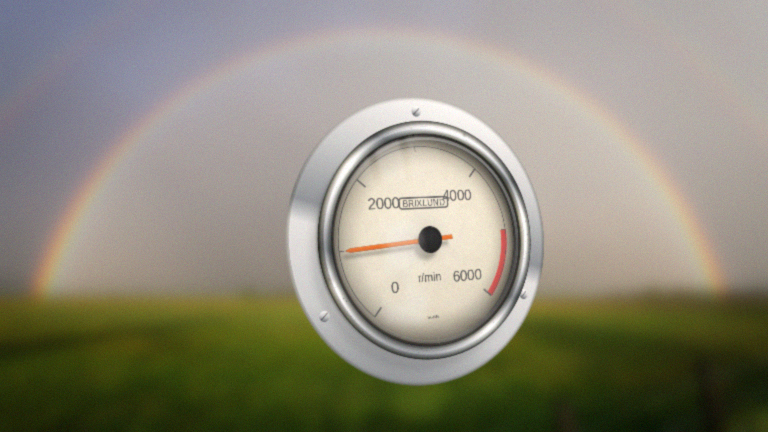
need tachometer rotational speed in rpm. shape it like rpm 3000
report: rpm 1000
